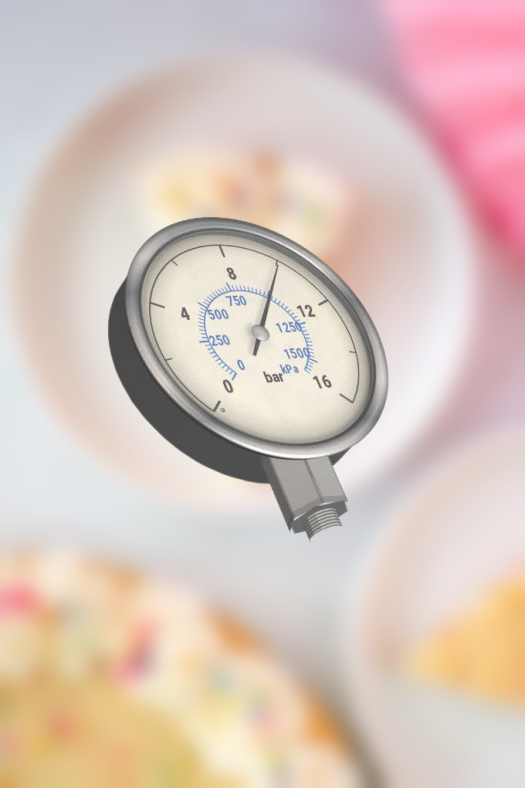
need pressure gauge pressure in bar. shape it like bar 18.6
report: bar 10
